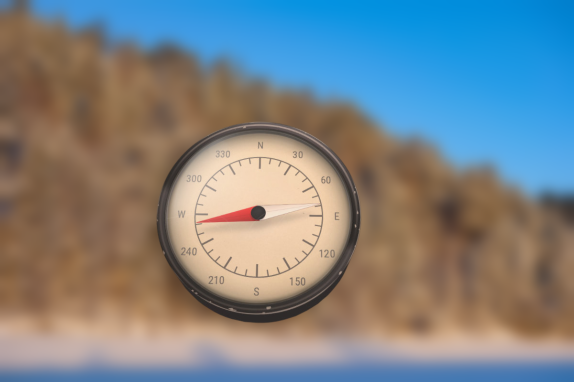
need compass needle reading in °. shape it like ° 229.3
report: ° 260
